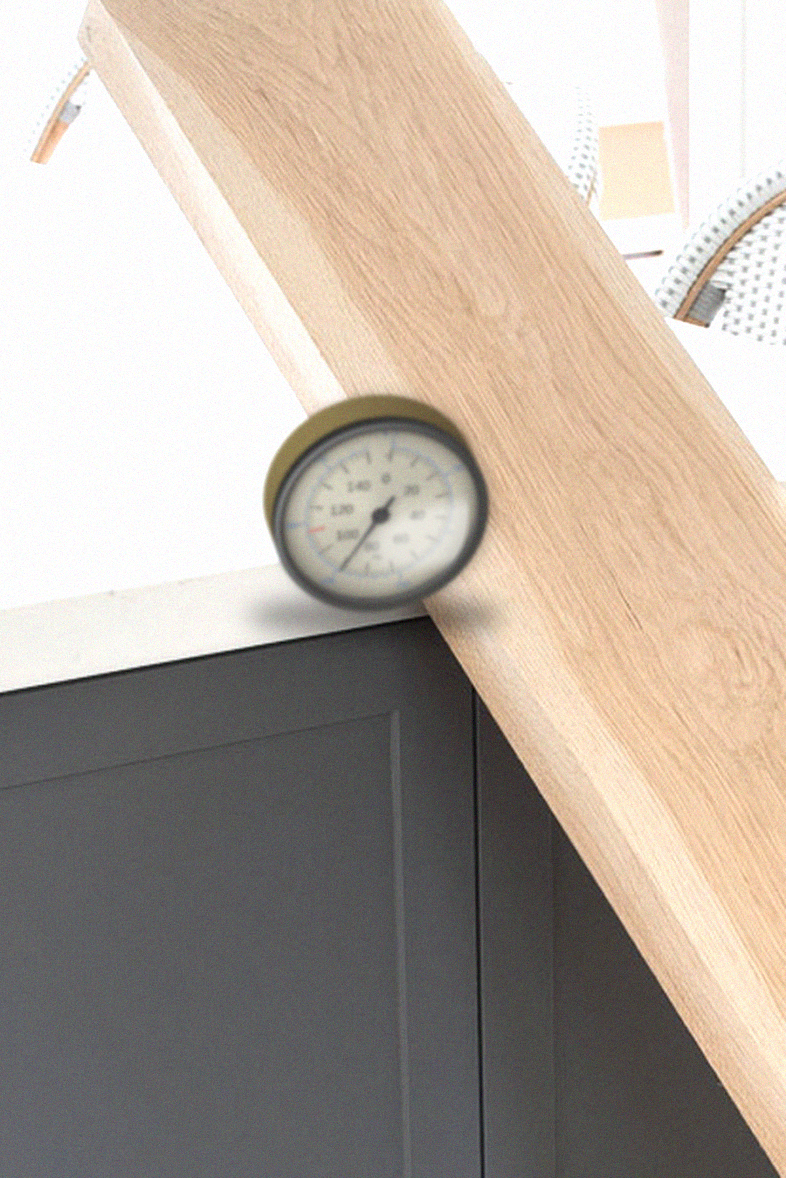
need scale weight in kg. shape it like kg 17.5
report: kg 90
